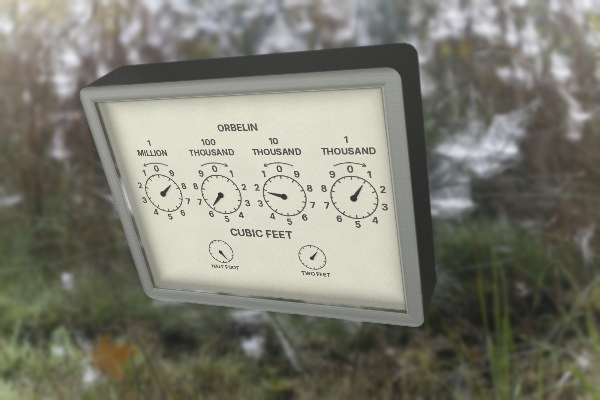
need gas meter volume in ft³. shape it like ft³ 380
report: ft³ 862100
